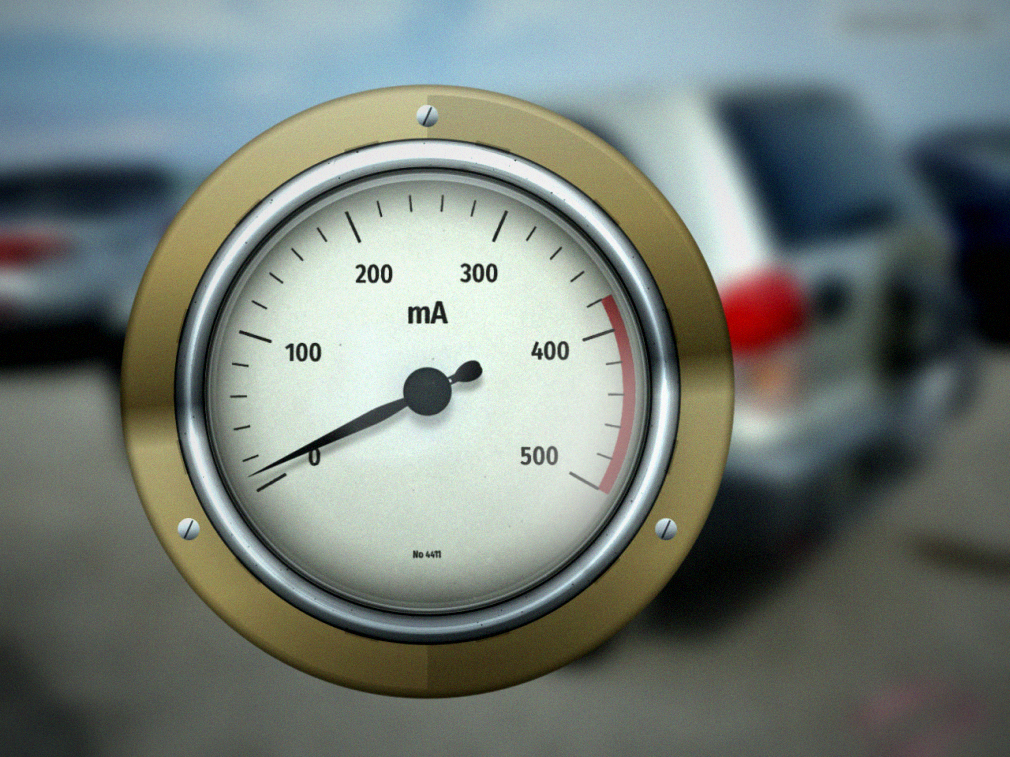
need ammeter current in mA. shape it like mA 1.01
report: mA 10
